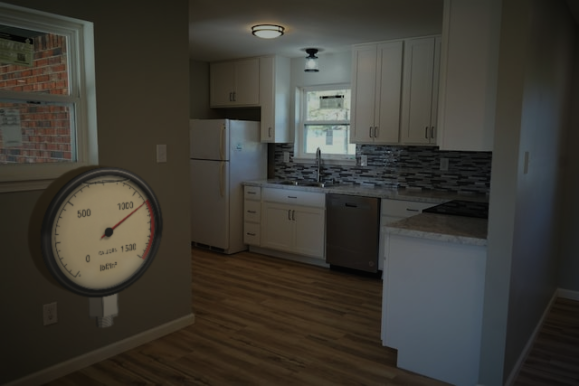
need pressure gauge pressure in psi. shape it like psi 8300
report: psi 1100
